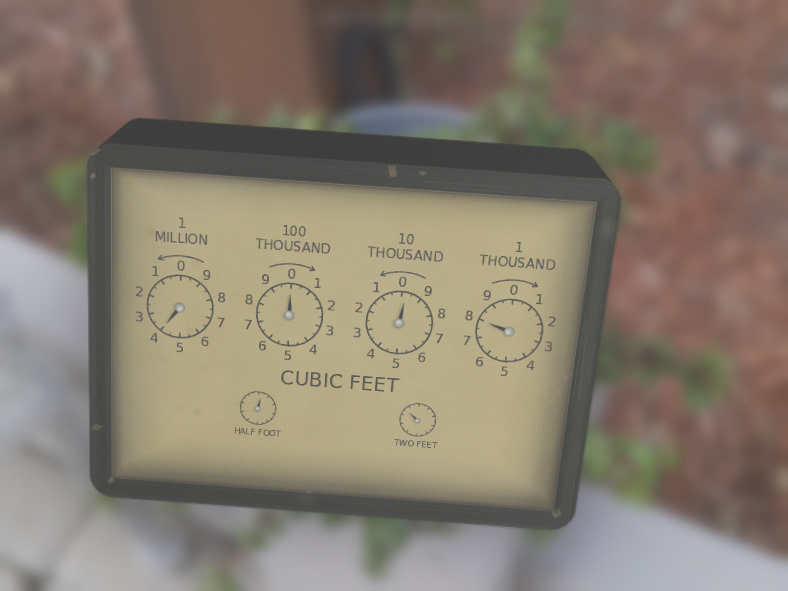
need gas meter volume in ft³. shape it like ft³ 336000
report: ft³ 399800
